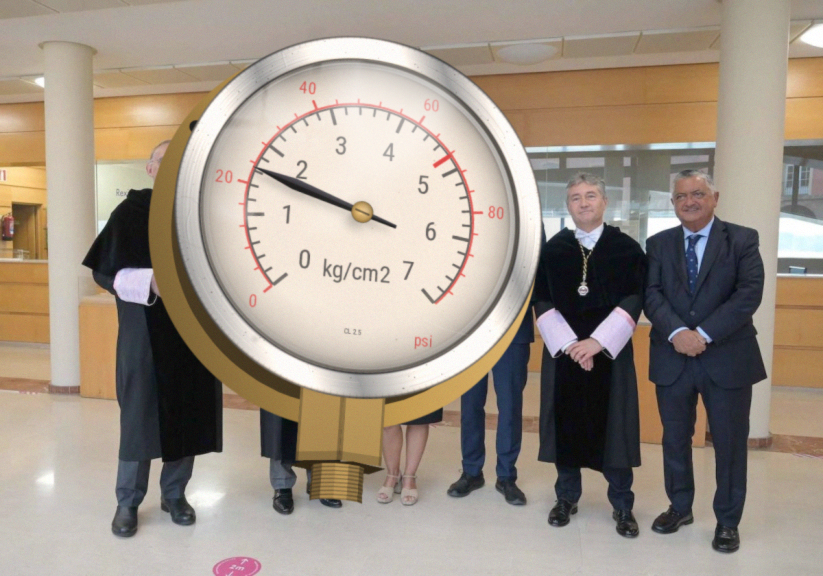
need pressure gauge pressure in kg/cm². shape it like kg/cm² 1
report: kg/cm² 1.6
